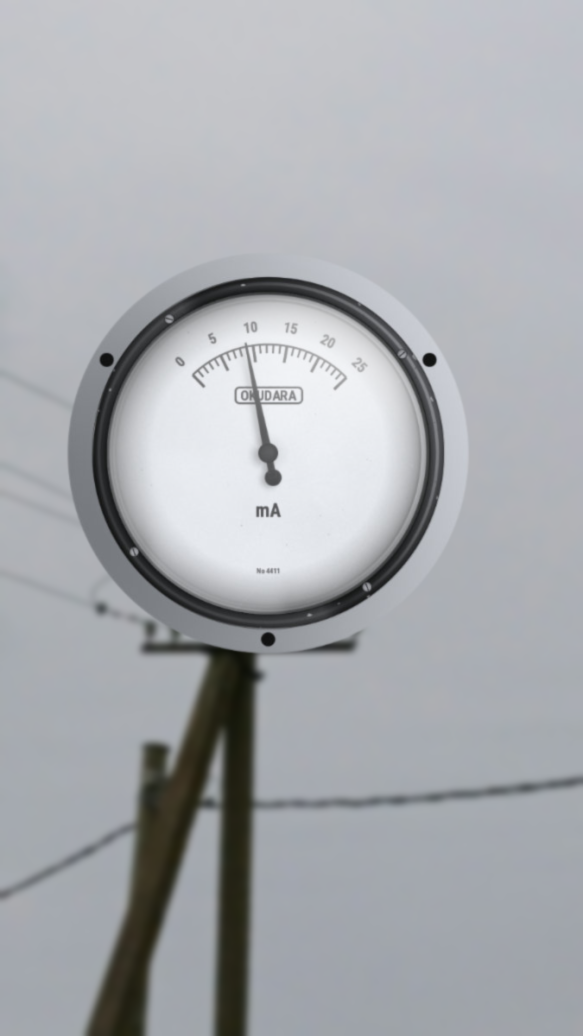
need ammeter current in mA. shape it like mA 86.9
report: mA 9
